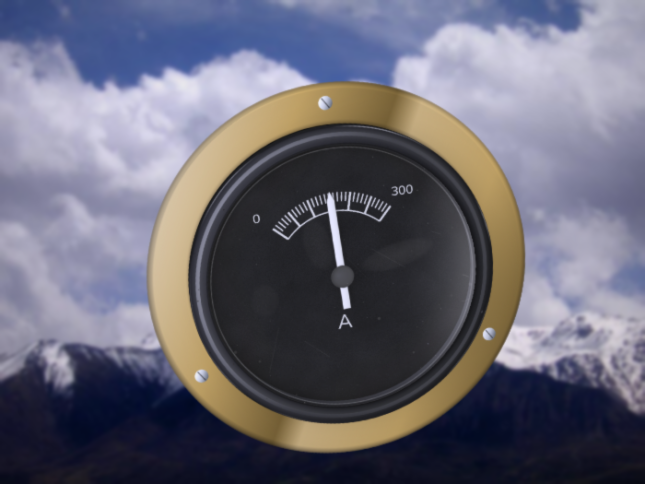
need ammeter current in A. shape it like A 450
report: A 150
